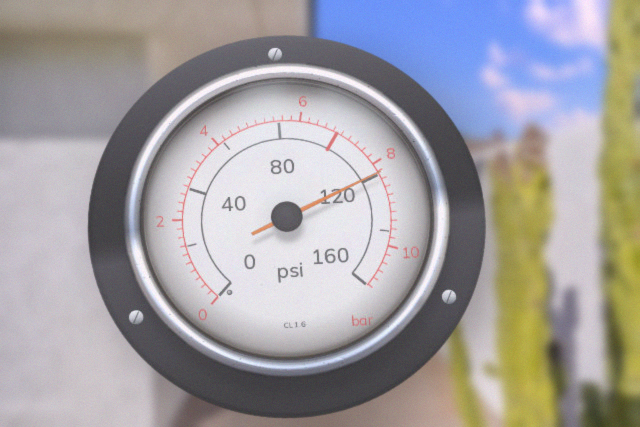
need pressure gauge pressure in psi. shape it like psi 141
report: psi 120
